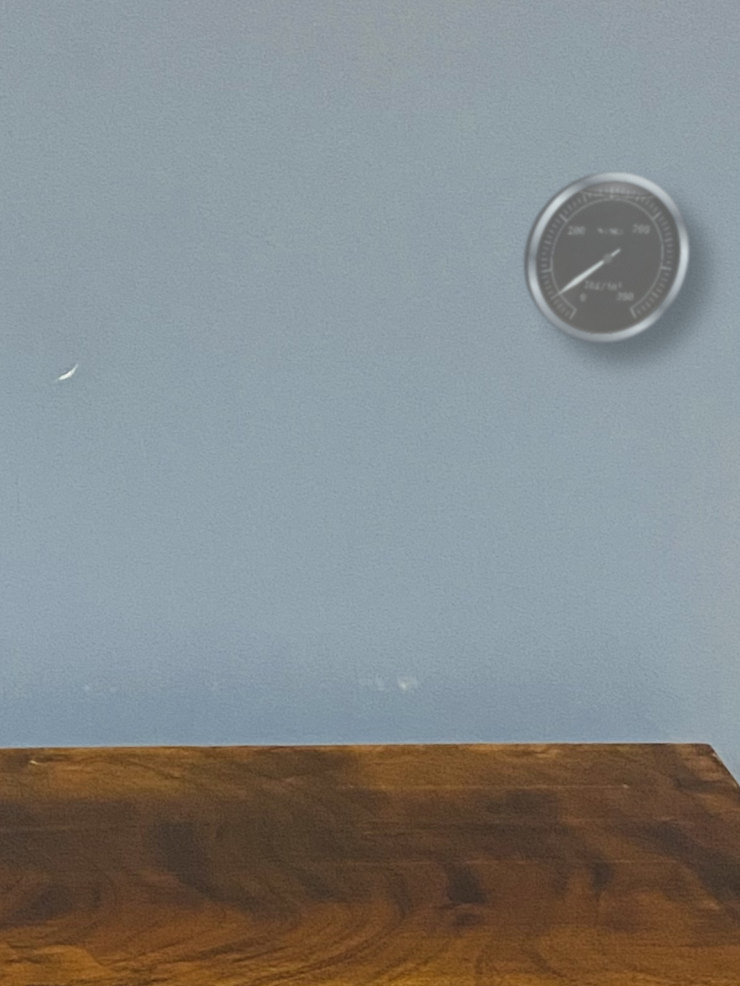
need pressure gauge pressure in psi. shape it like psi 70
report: psi 25
